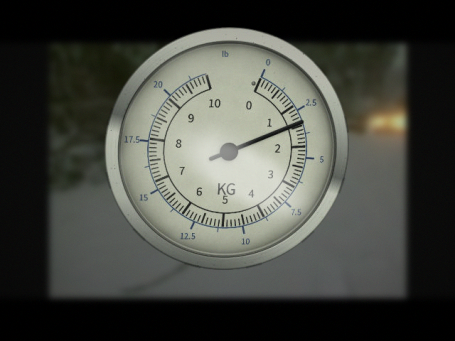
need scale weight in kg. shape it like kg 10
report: kg 1.4
